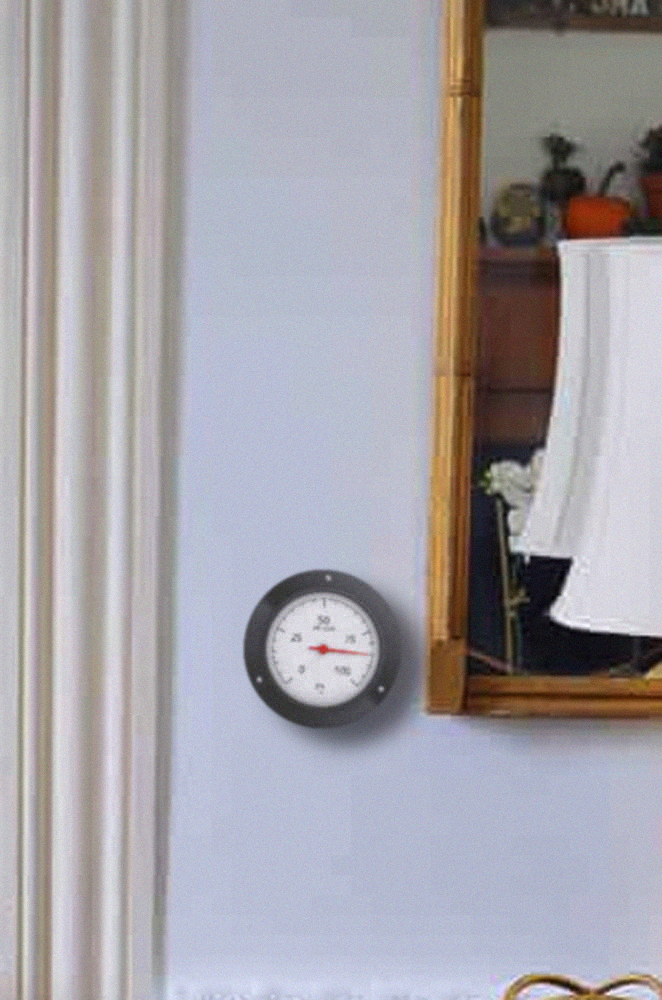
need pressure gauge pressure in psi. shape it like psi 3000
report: psi 85
